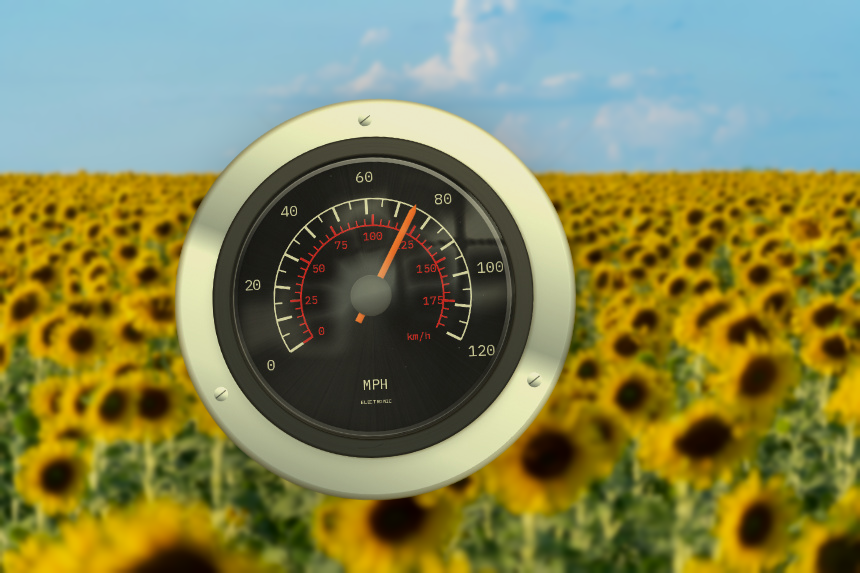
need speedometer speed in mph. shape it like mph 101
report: mph 75
